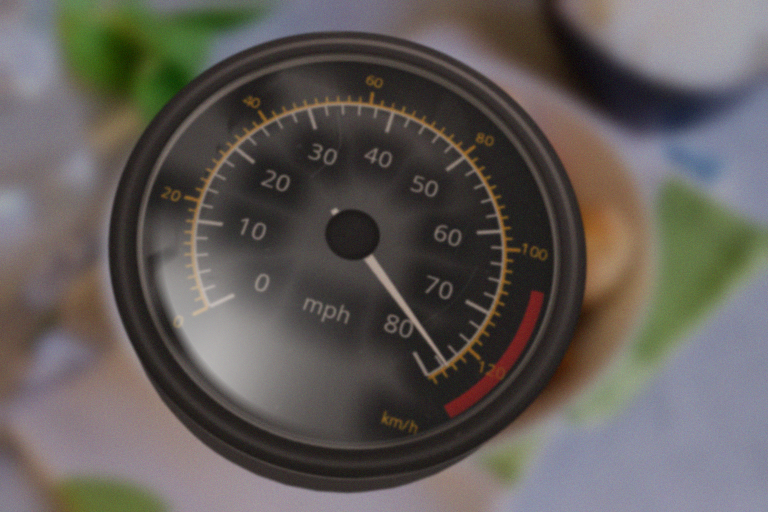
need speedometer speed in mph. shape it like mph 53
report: mph 78
